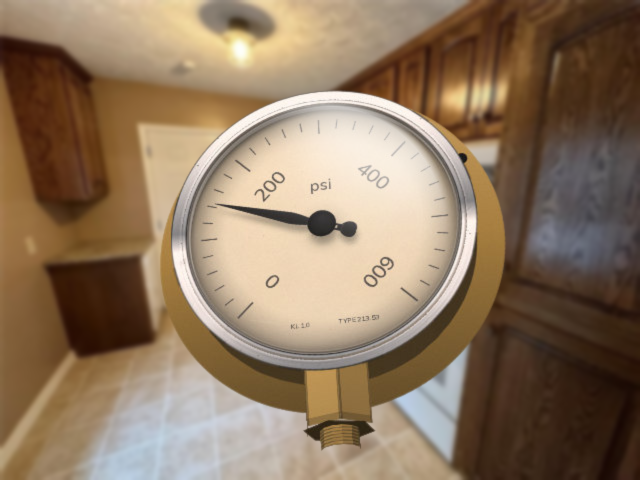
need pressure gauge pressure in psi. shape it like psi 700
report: psi 140
